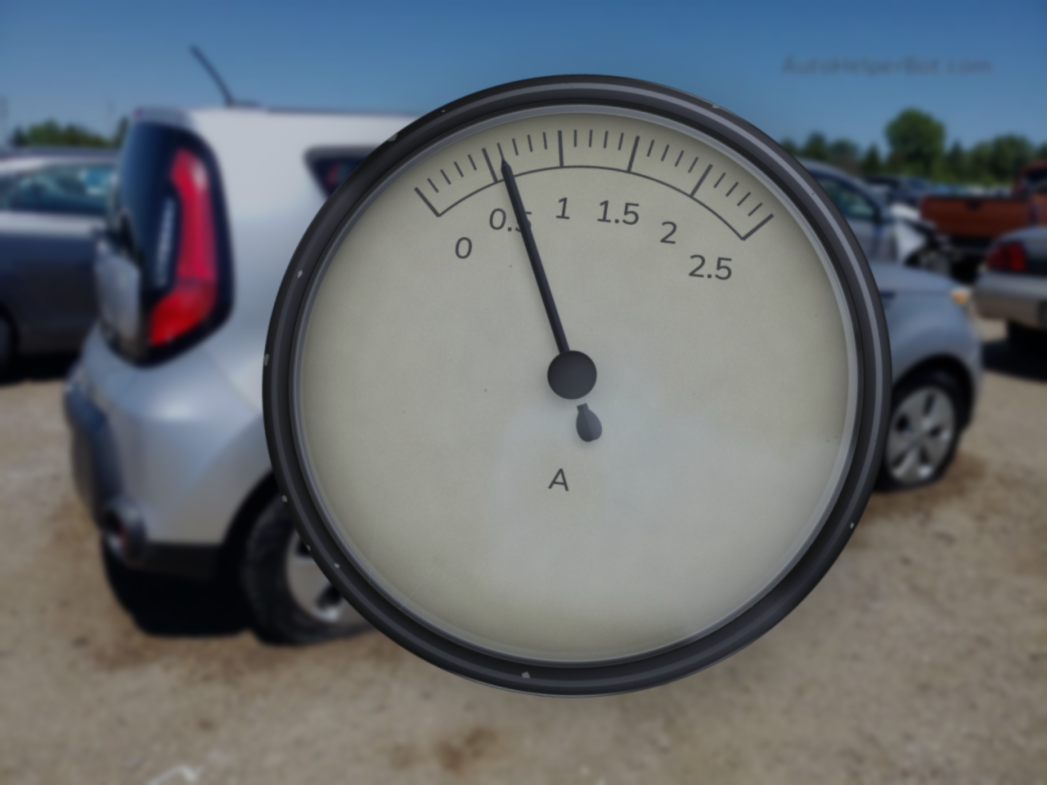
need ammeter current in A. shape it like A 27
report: A 0.6
